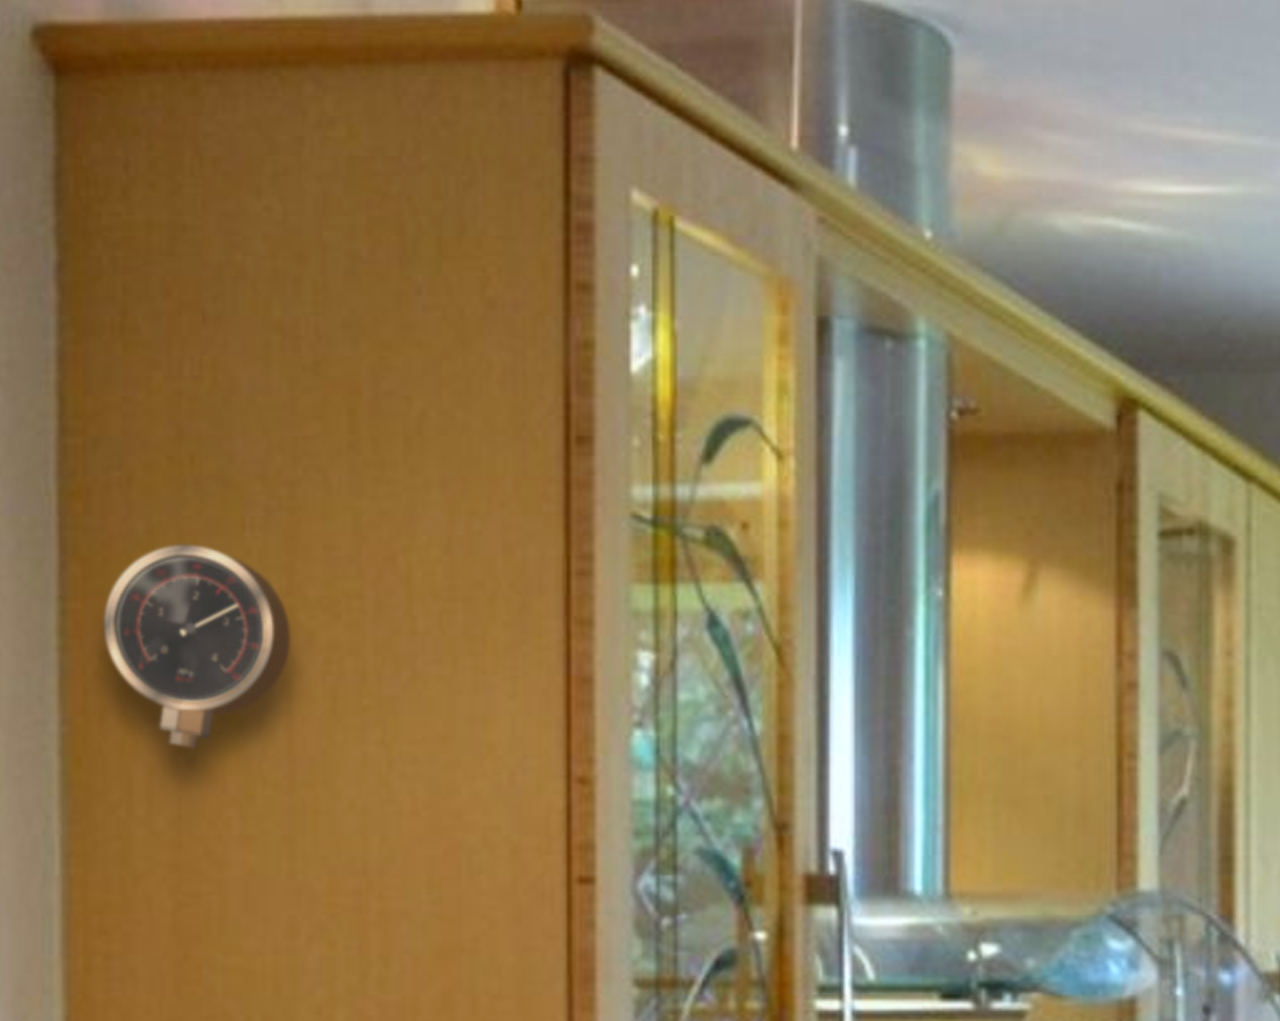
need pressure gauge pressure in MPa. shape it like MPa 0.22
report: MPa 2.8
